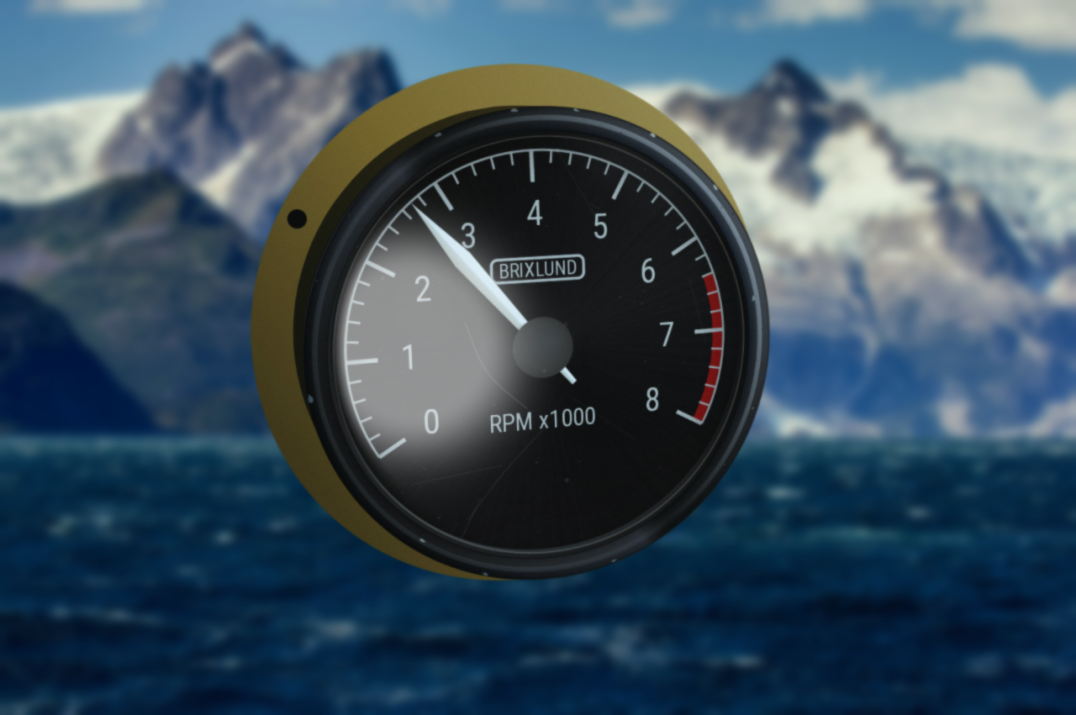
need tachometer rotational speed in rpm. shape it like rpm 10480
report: rpm 2700
